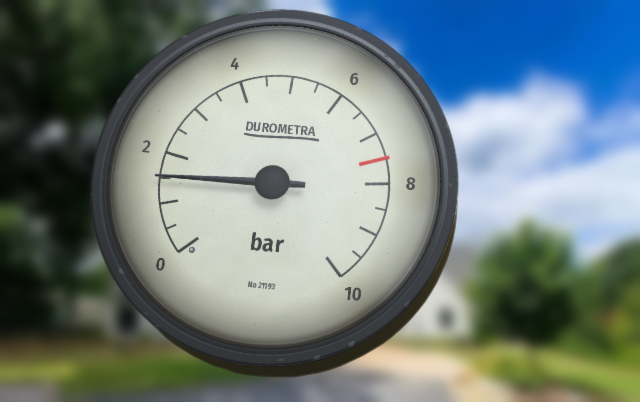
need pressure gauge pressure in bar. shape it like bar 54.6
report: bar 1.5
